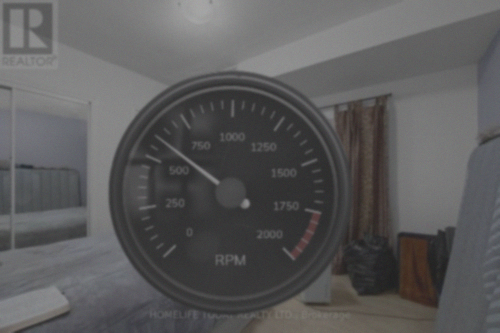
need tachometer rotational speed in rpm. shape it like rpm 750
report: rpm 600
